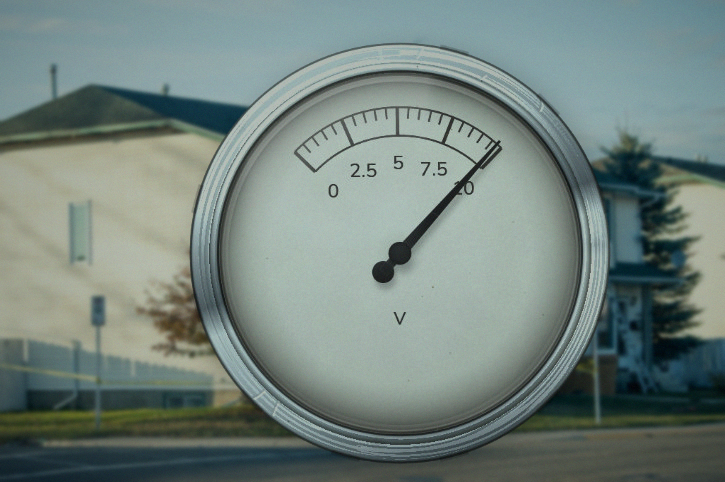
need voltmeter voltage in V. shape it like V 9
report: V 9.75
